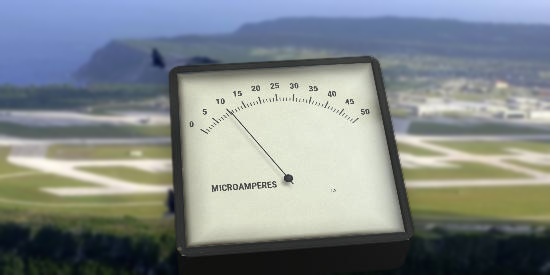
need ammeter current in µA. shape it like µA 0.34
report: µA 10
